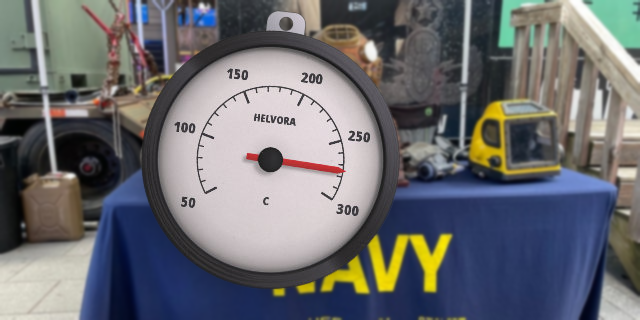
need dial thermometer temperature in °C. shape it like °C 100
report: °C 275
